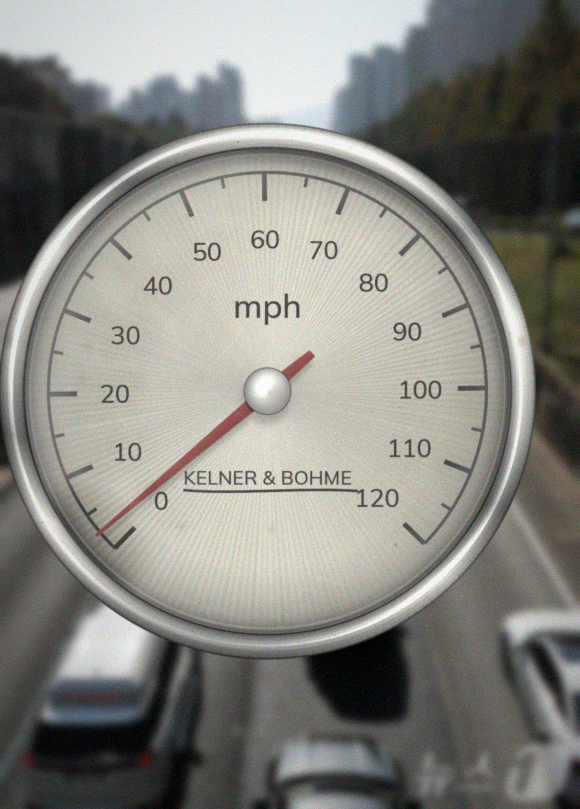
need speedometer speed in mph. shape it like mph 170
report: mph 2.5
